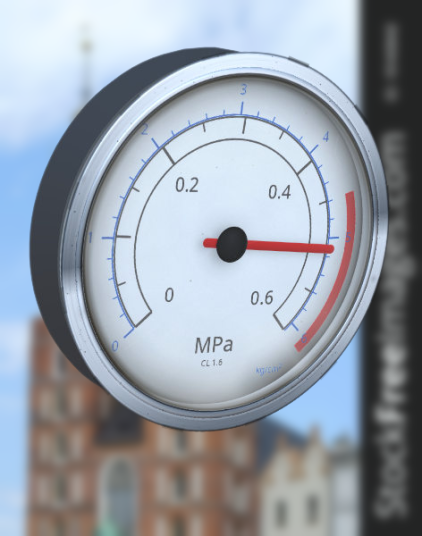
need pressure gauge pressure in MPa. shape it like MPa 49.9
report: MPa 0.5
